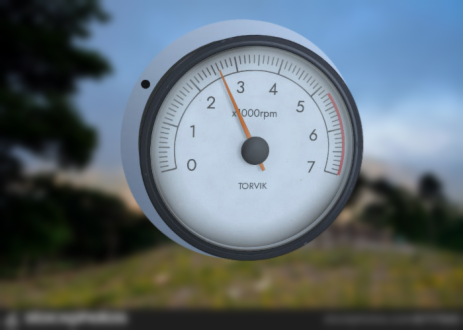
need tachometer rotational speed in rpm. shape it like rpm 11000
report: rpm 2600
